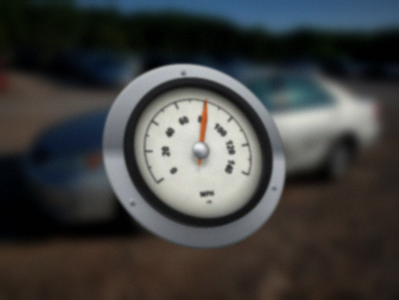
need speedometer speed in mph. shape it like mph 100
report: mph 80
